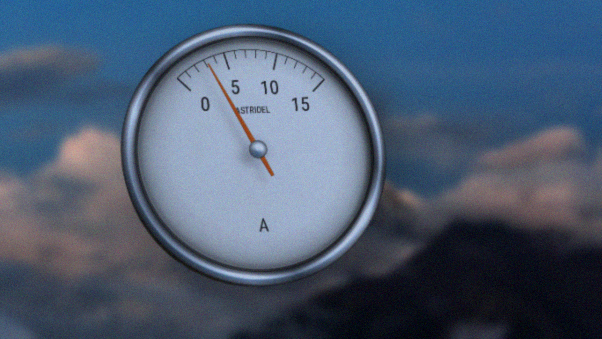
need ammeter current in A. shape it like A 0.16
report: A 3
